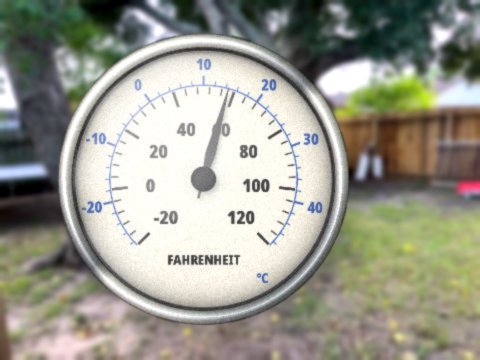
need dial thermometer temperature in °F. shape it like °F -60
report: °F 58
